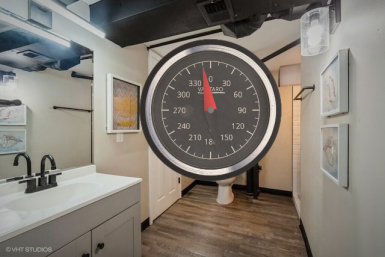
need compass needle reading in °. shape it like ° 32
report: ° 350
